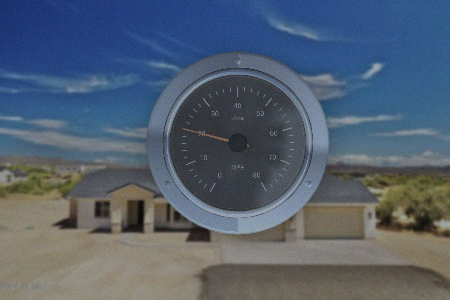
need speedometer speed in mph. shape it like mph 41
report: mph 20
